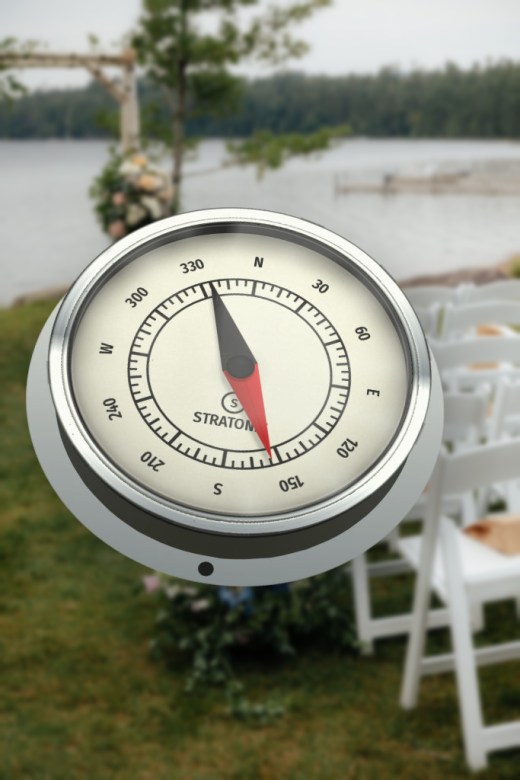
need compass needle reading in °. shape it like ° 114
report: ° 155
